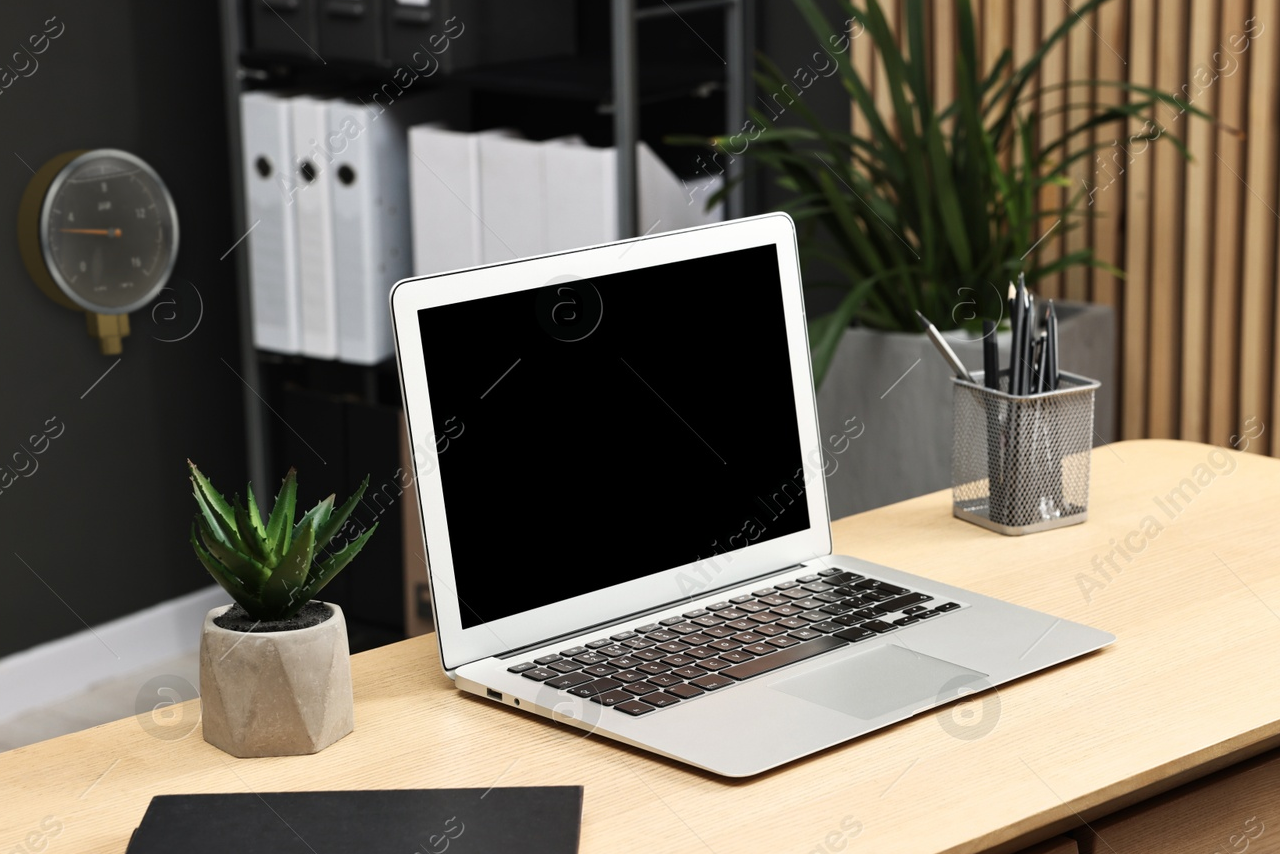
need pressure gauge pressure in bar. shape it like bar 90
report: bar 3
